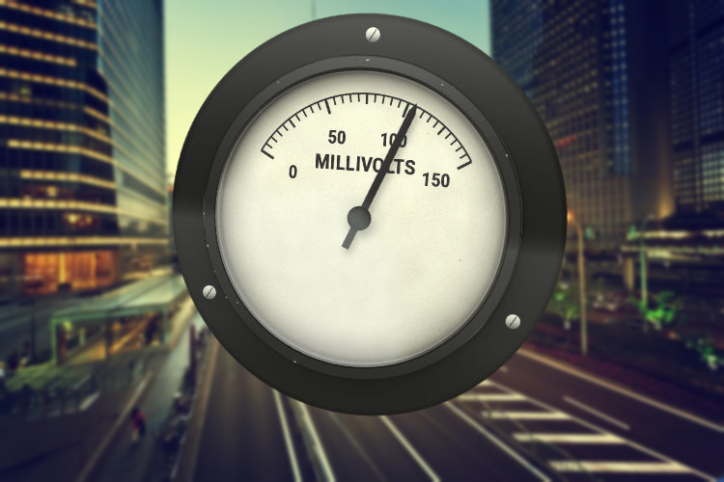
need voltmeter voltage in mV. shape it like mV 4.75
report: mV 105
